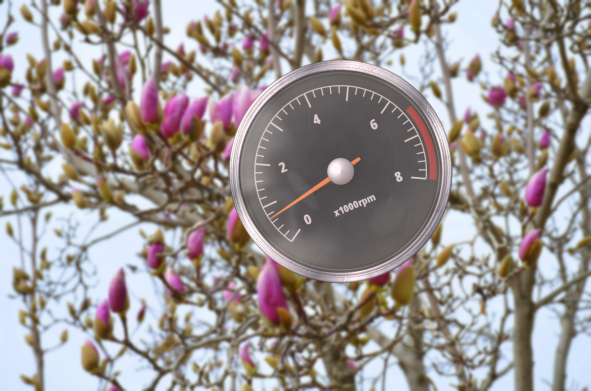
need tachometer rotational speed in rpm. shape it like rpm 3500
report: rpm 700
